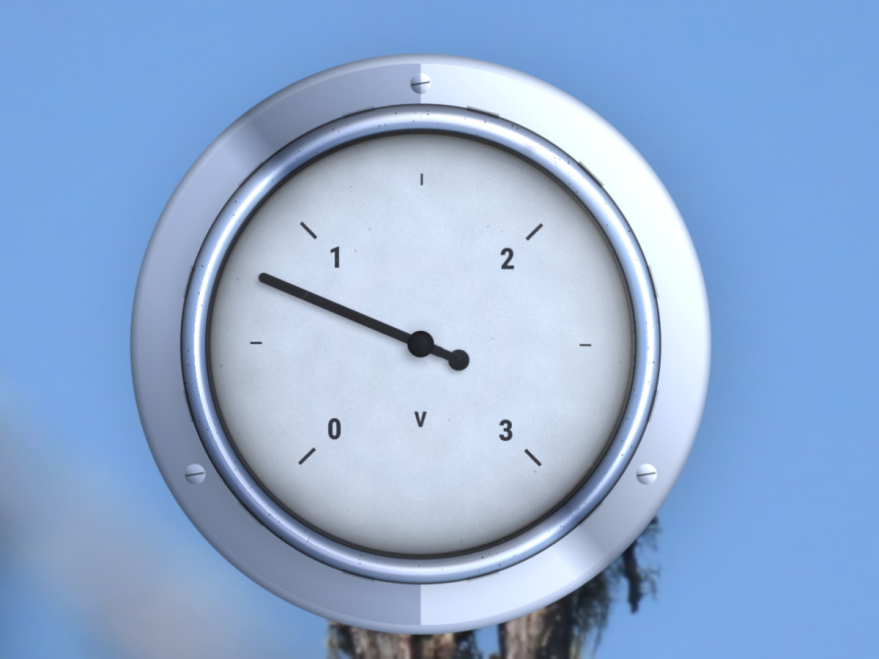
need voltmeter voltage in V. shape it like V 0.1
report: V 0.75
